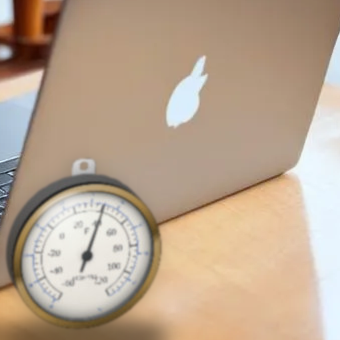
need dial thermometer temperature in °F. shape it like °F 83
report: °F 40
